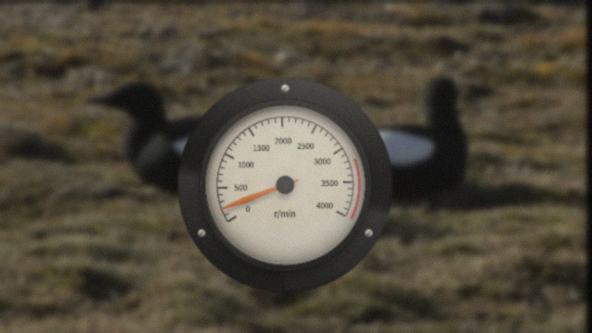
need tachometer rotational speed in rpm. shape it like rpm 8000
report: rpm 200
